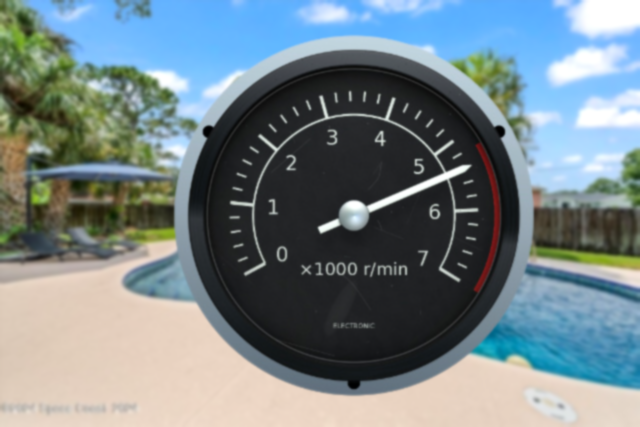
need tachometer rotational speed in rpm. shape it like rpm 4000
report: rpm 5400
